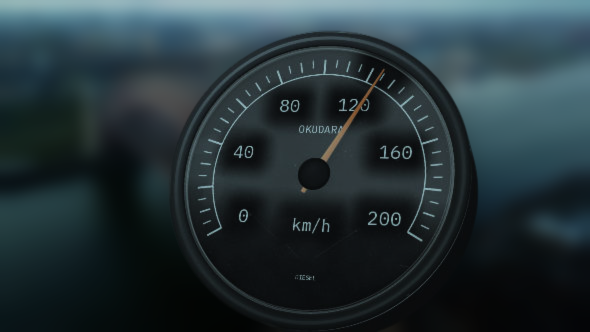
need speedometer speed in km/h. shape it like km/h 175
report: km/h 125
